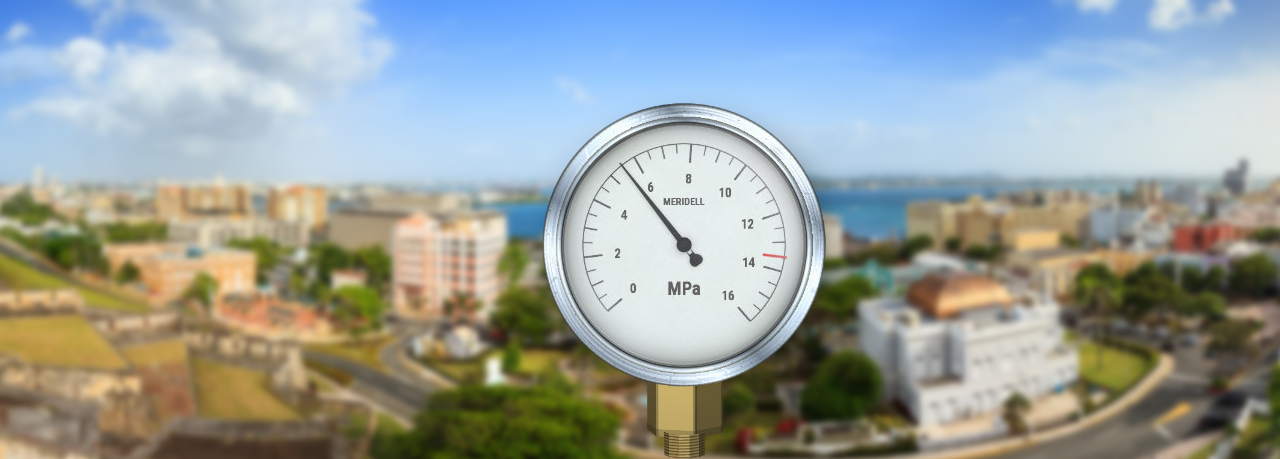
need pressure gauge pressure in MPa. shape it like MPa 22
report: MPa 5.5
